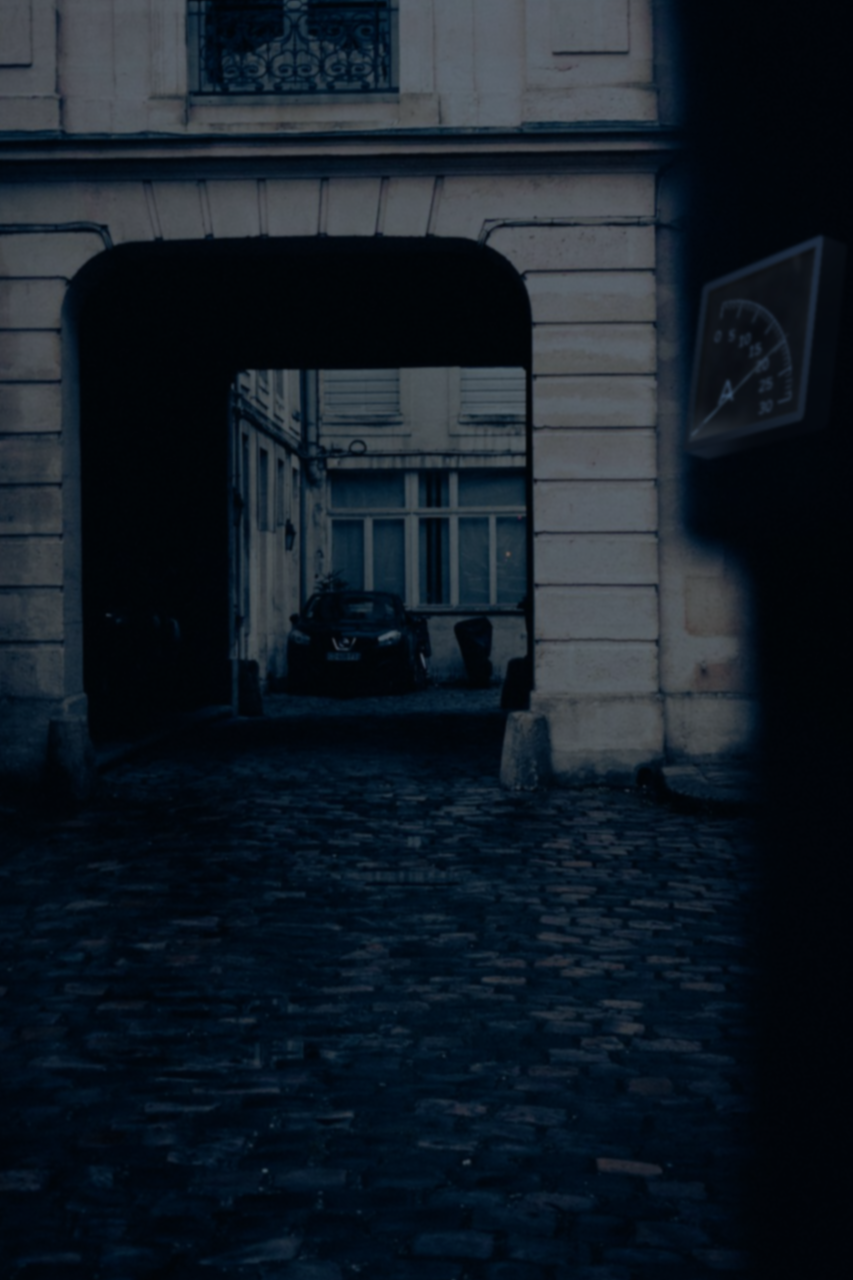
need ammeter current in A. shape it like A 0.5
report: A 20
